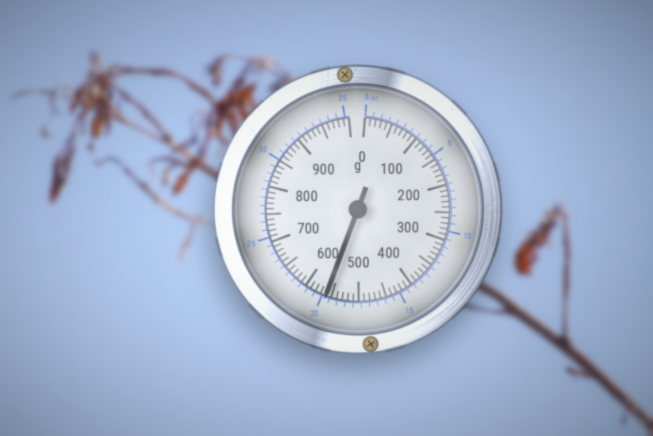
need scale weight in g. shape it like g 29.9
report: g 560
